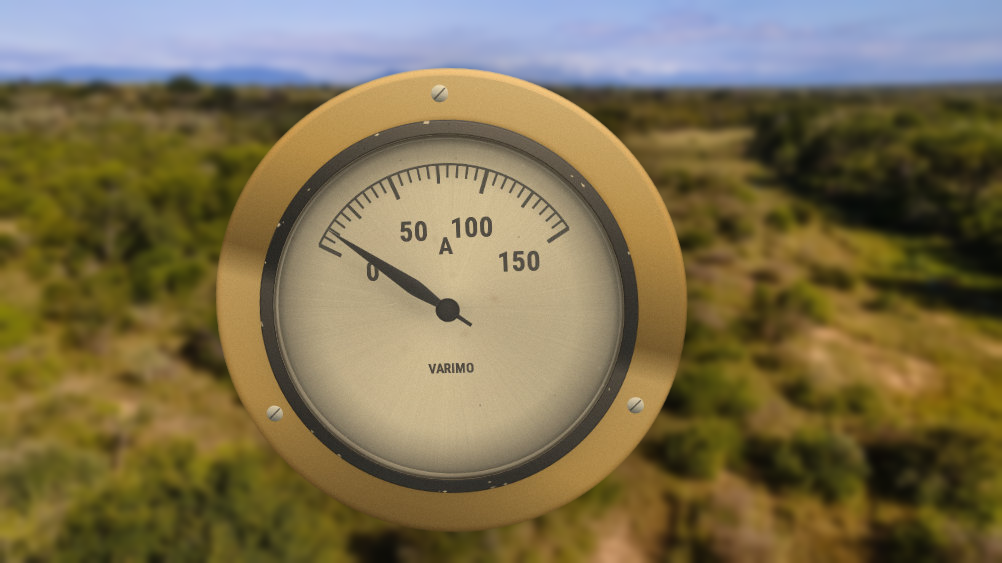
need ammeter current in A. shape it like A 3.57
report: A 10
